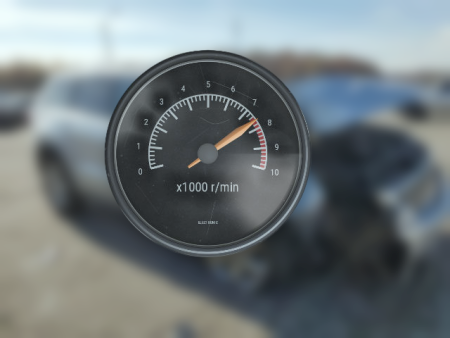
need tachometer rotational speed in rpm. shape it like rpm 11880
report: rpm 7600
